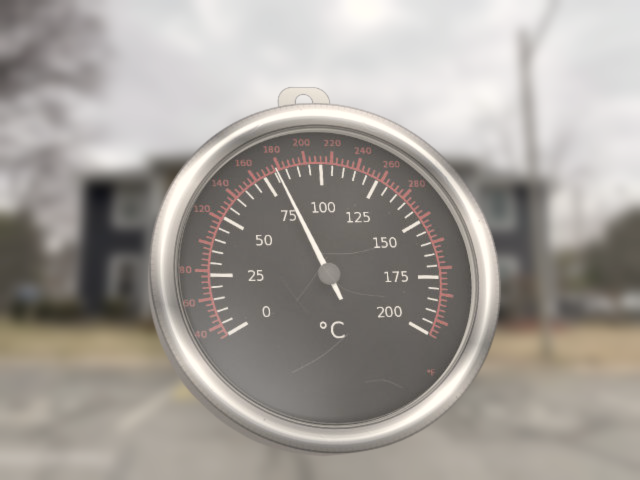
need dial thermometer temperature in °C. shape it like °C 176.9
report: °C 80
